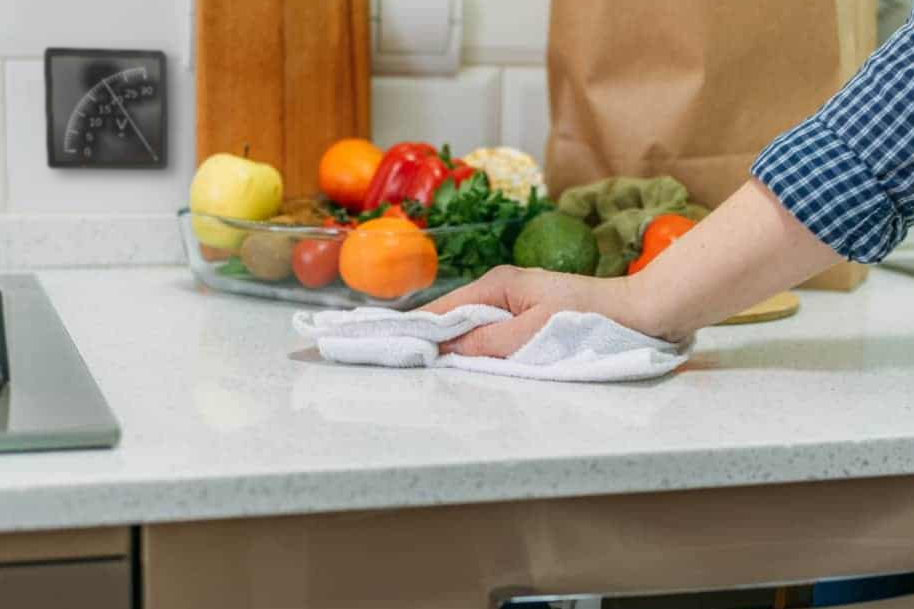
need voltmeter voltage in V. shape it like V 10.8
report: V 20
